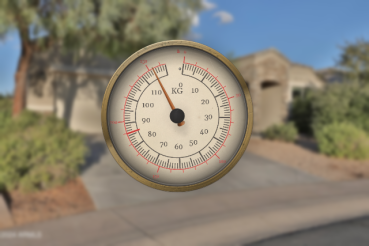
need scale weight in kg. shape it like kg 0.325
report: kg 115
